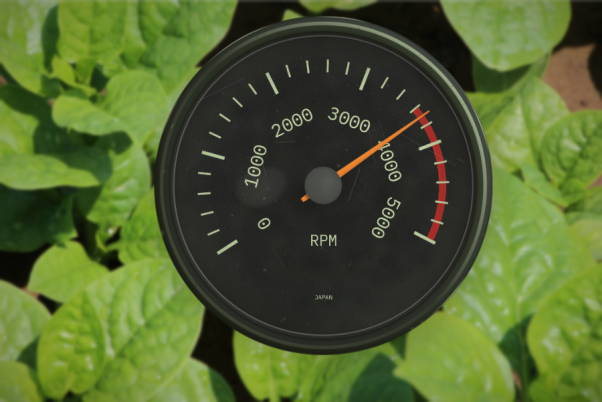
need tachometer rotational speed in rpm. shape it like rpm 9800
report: rpm 3700
